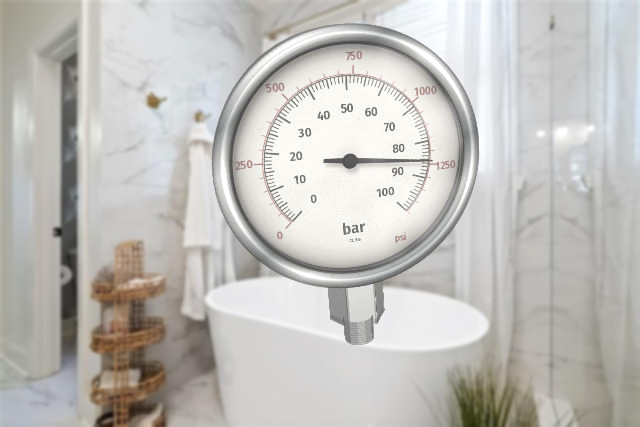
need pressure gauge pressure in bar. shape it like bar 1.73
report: bar 85
